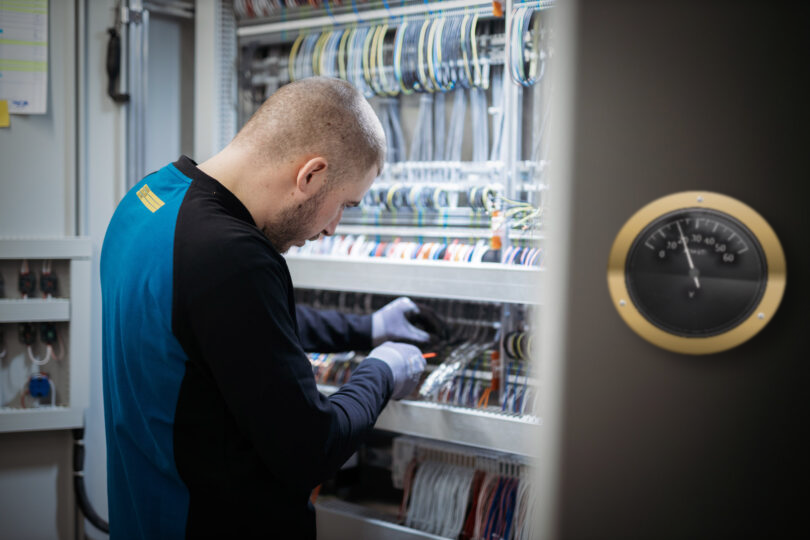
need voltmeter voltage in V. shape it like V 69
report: V 20
